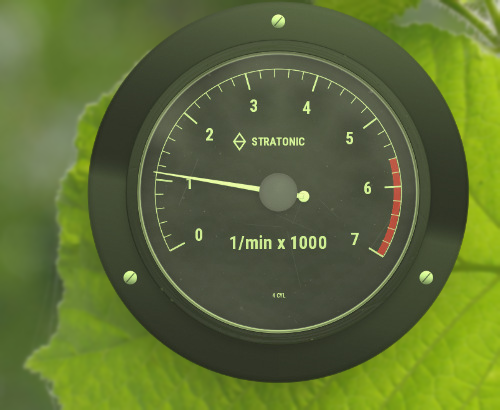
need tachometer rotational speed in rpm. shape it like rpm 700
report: rpm 1100
